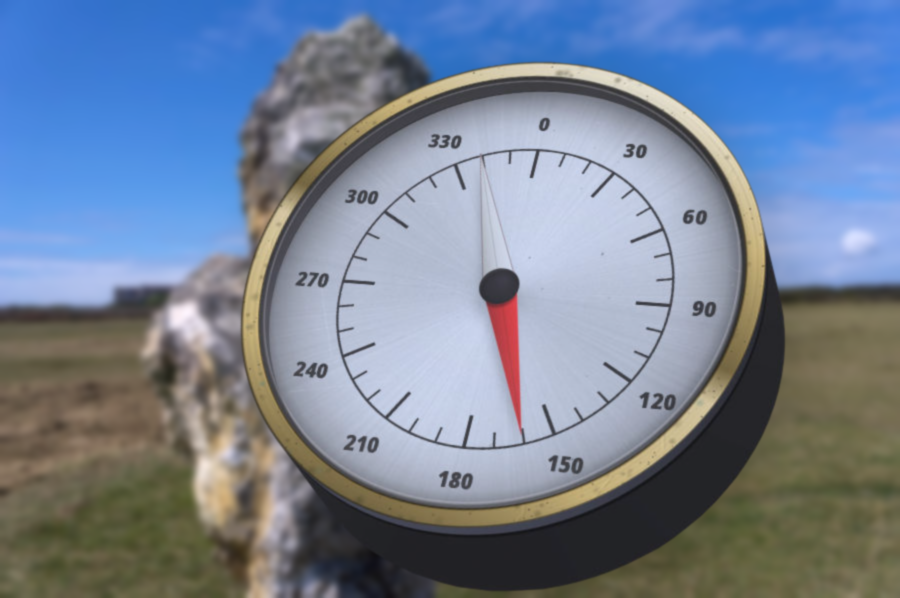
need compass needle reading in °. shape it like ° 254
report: ° 160
